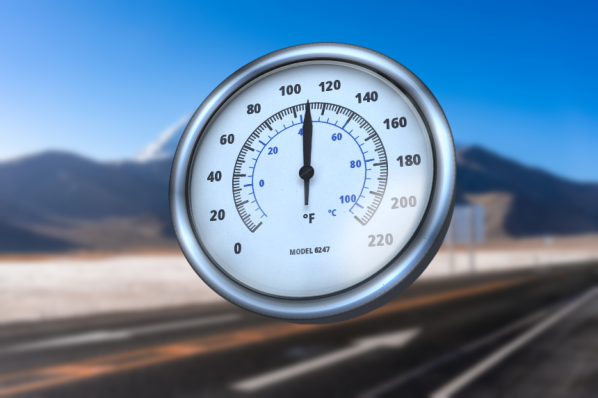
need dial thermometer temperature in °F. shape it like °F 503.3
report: °F 110
